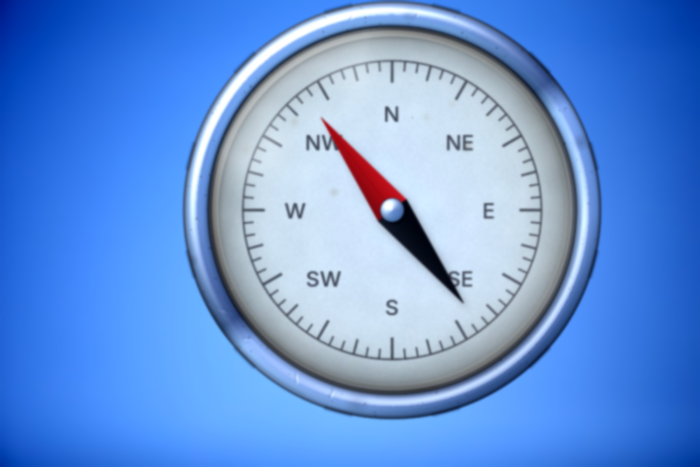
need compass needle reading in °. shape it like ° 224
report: ° 322.5
